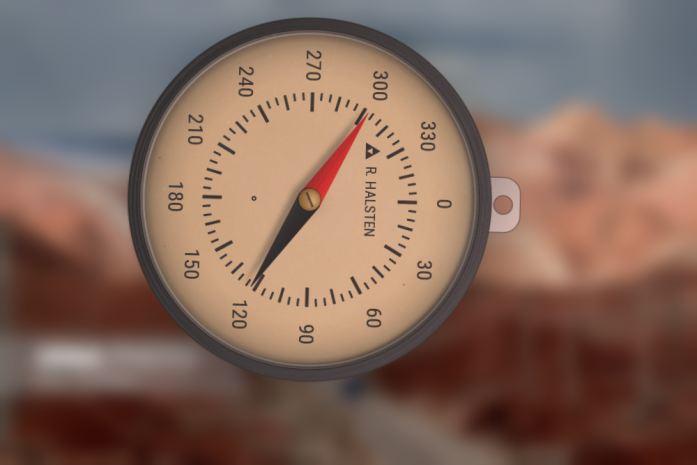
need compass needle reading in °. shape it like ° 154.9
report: ° 302.5
